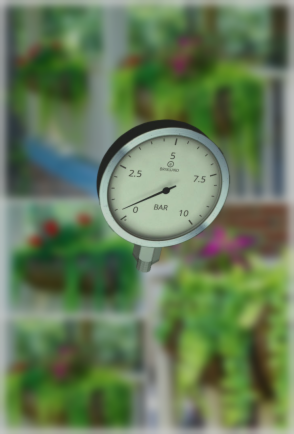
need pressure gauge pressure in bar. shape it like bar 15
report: bar 0.5
